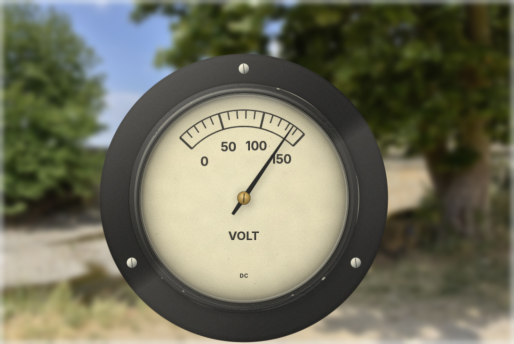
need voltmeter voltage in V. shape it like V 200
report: V 135
